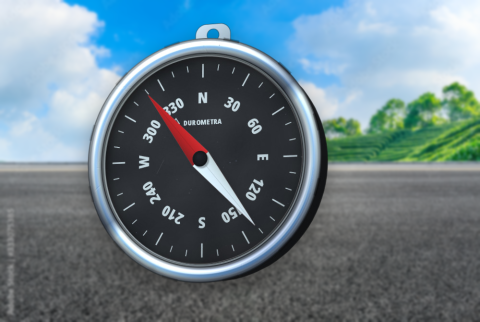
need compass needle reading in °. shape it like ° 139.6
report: ° 320
